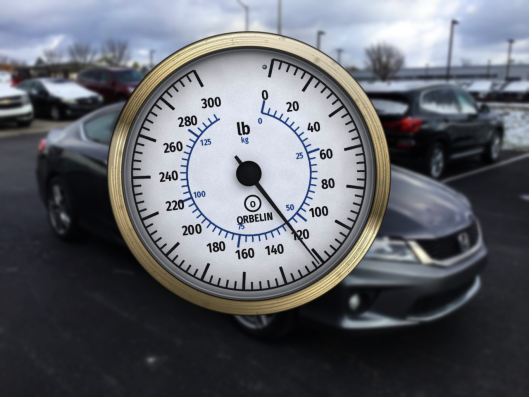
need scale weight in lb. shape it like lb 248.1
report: lb 122
